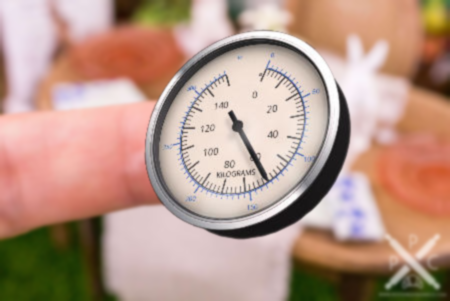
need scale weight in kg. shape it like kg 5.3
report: kg 60
